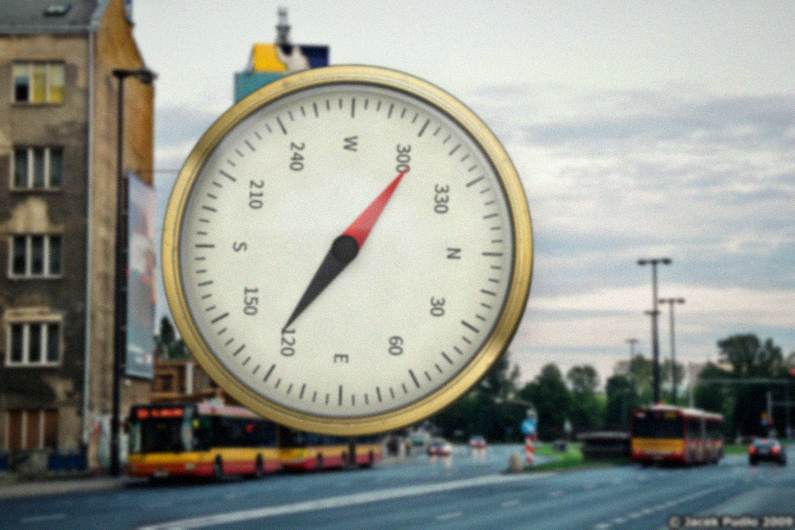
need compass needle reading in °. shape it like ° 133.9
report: ° 305
